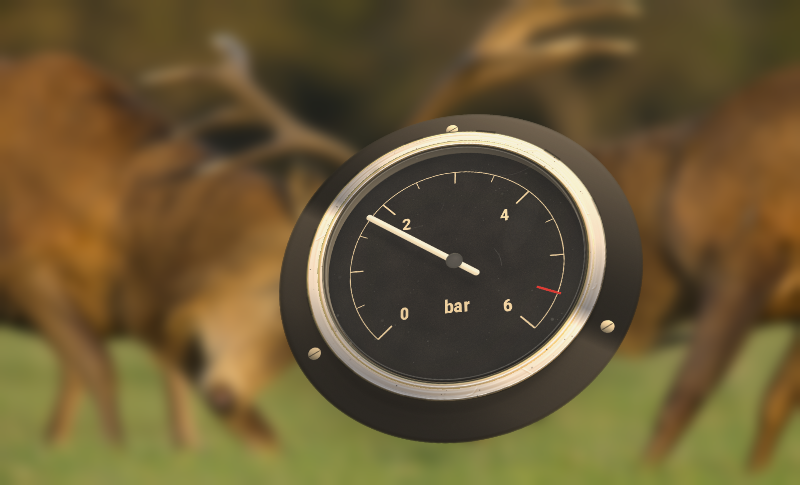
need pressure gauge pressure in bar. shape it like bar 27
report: bar 1.75
